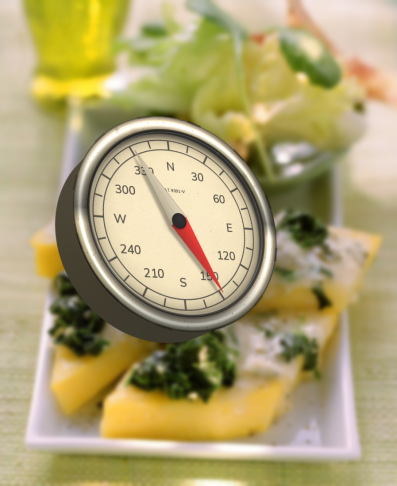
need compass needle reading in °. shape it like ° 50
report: ° 150
